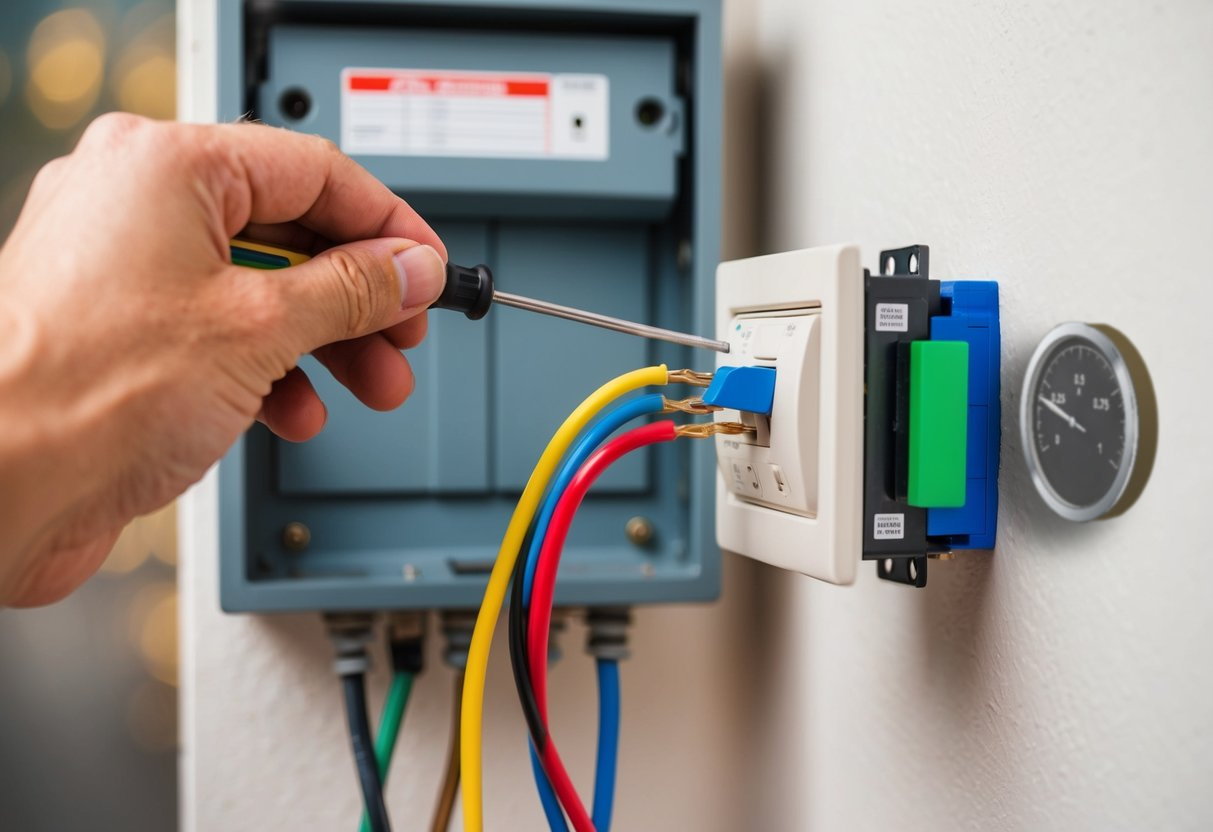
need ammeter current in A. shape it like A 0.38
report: A 0.2
